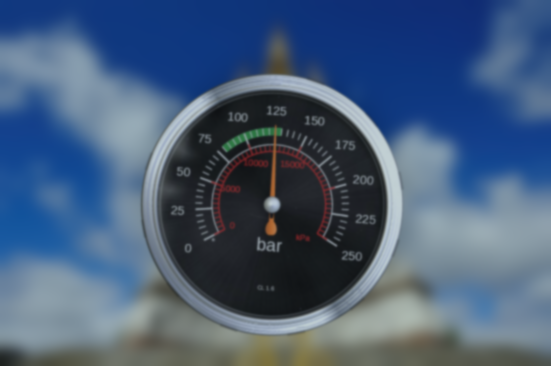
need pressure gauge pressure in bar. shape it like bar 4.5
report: bar 125
